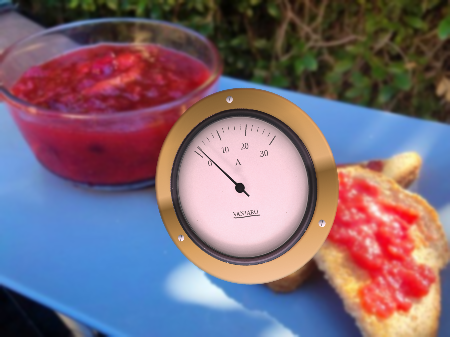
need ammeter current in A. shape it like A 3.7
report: A 2
